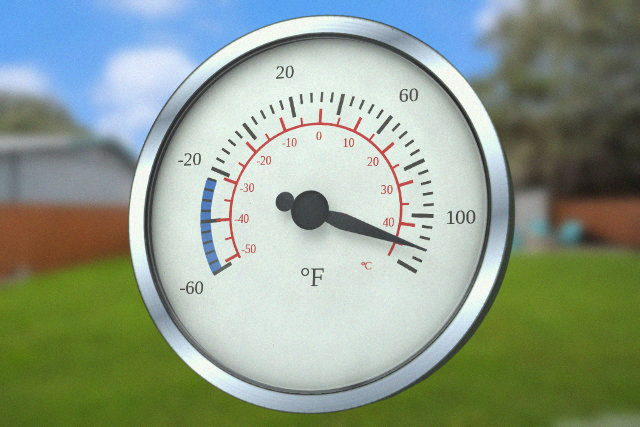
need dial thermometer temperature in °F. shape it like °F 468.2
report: °F 112
